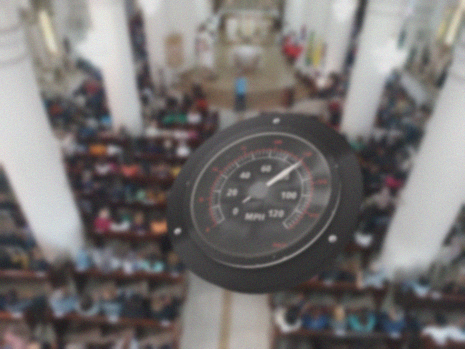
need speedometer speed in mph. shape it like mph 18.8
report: mph 80
